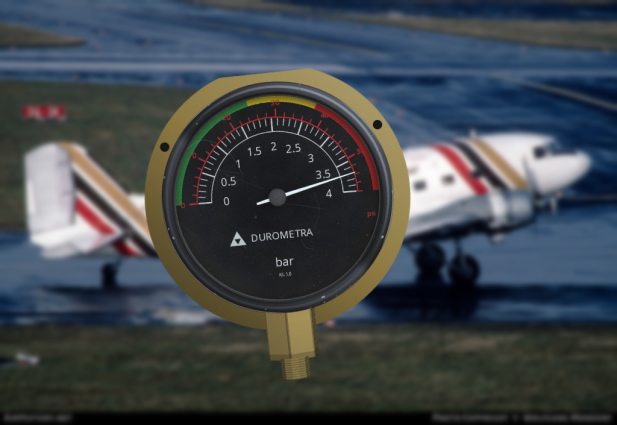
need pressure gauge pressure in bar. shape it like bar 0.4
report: bar 3.7
